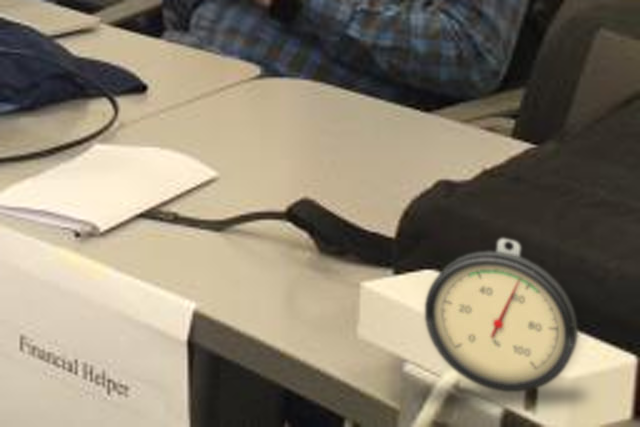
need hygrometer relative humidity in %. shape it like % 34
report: % 56
